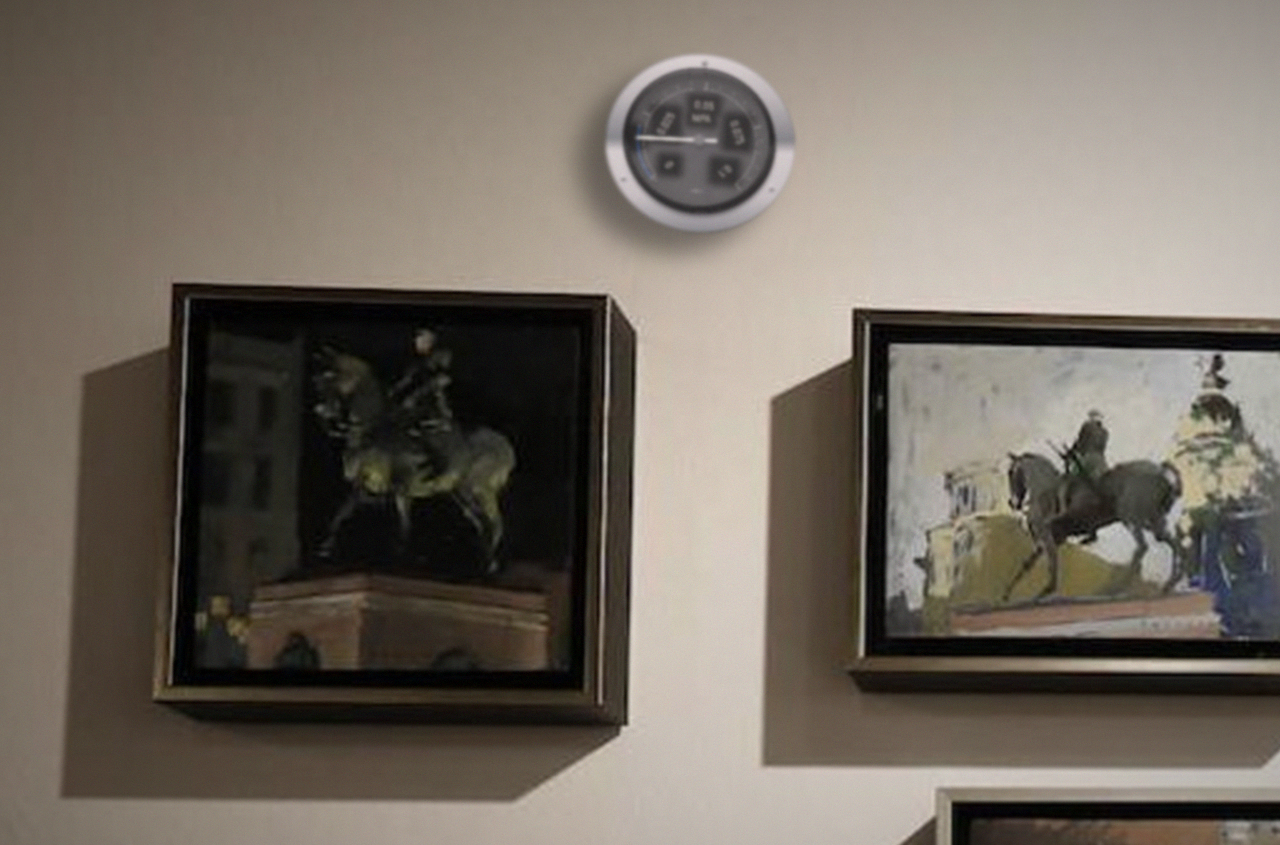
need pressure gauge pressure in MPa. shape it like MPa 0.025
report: MPa 0.015
